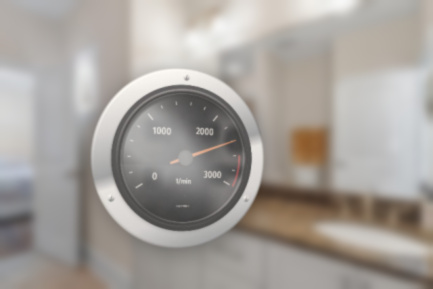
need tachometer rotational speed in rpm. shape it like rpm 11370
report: rpm 2400
